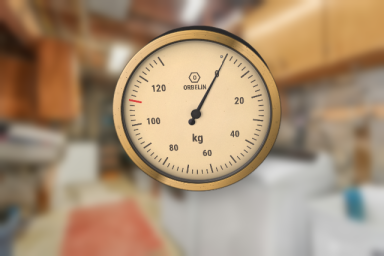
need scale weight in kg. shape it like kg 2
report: kg 0
